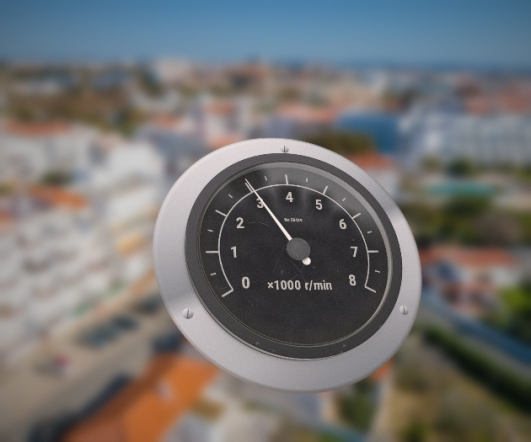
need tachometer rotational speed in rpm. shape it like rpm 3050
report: rpm 3000
